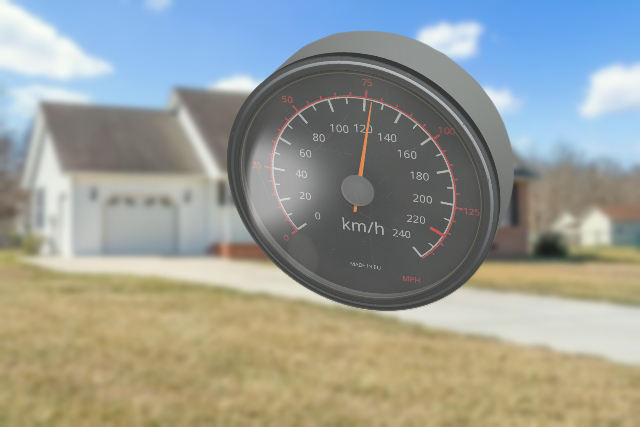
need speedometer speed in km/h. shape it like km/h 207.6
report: km/h 125
